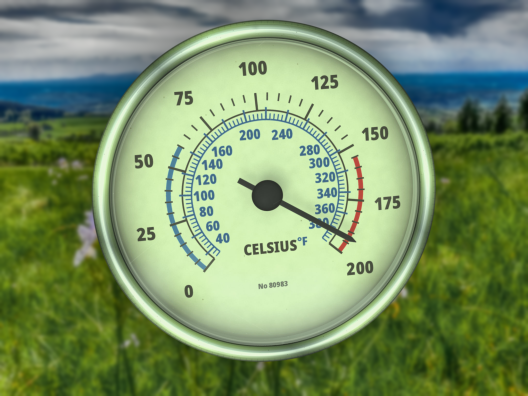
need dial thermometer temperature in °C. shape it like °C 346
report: °C 192.5
